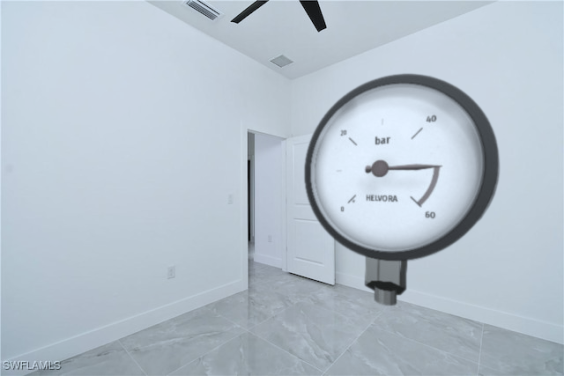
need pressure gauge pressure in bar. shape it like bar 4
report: bar 50
